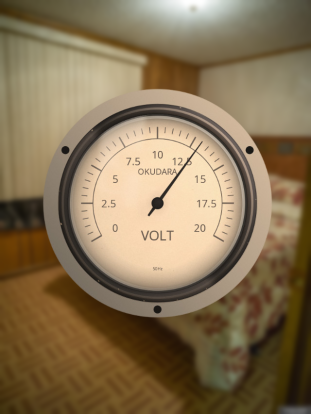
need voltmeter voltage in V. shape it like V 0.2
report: V 13
